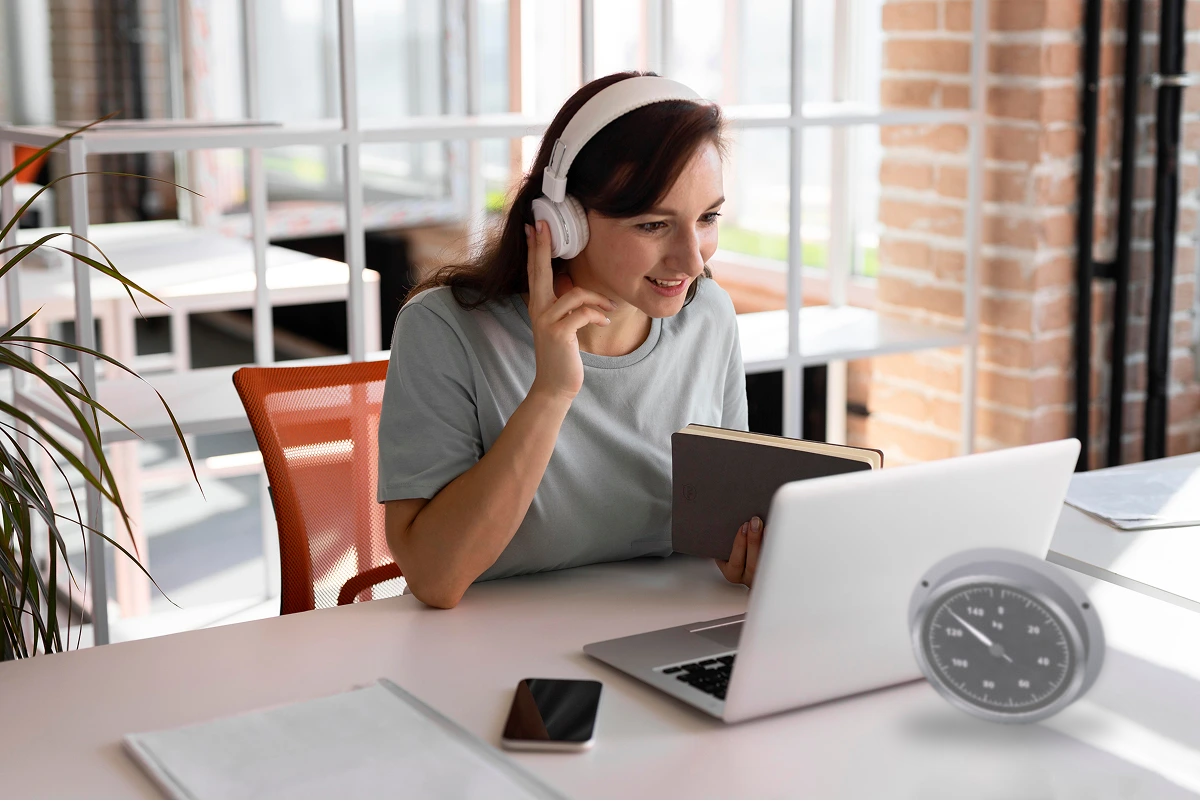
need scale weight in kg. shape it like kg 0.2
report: kg 130
